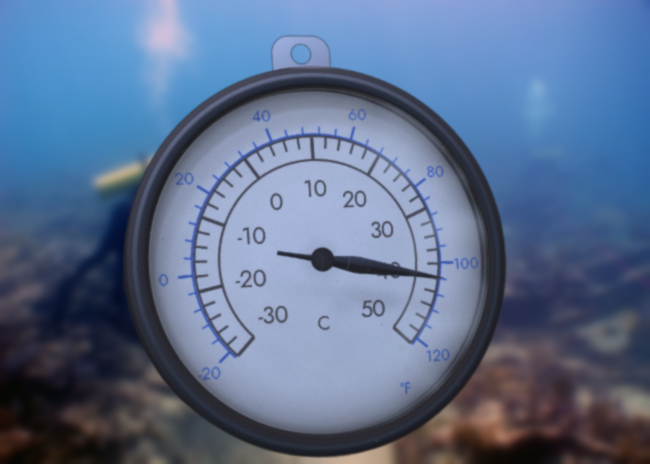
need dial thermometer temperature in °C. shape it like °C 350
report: °C 40
